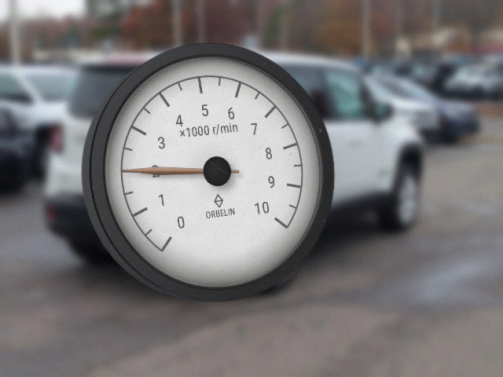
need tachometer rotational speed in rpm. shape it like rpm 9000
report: rpm 2000
